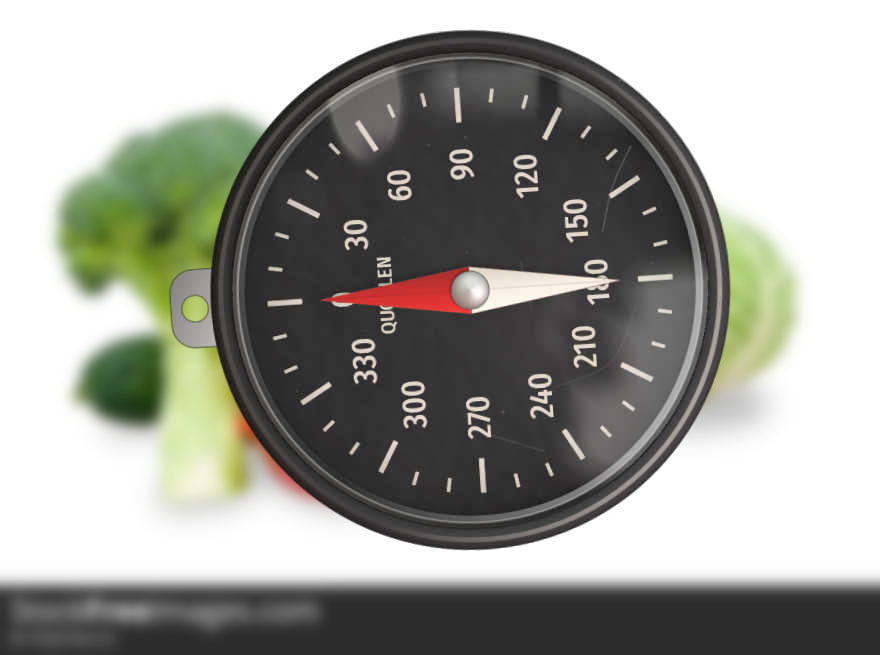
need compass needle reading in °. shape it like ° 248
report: ° 0
